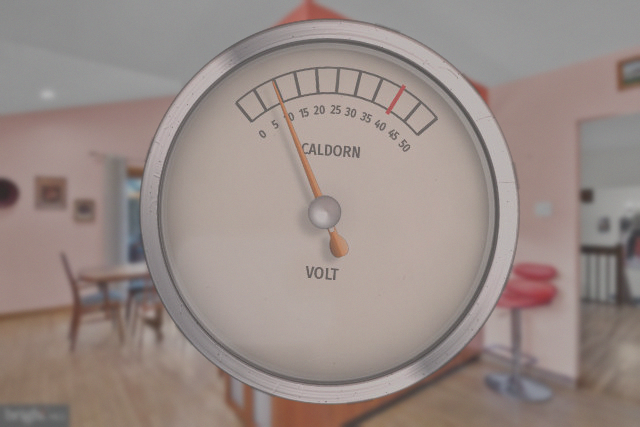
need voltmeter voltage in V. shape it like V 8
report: V 10
